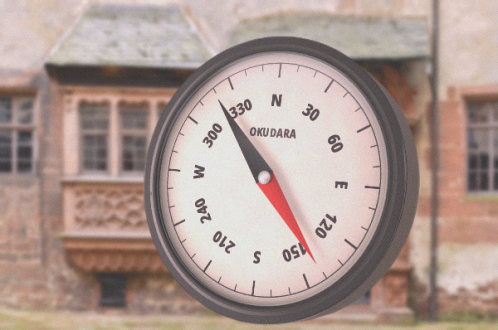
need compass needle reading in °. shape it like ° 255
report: ° 140
